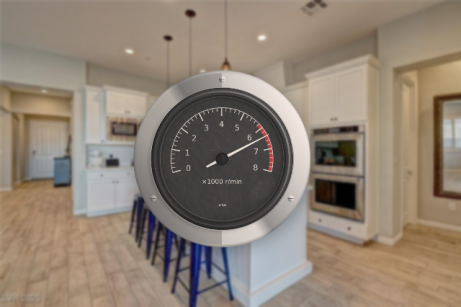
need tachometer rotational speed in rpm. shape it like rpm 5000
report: rpm 6400
